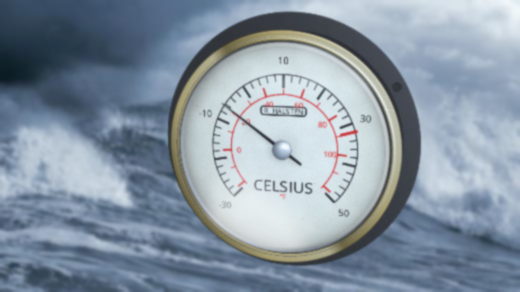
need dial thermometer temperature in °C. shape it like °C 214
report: °C -6
